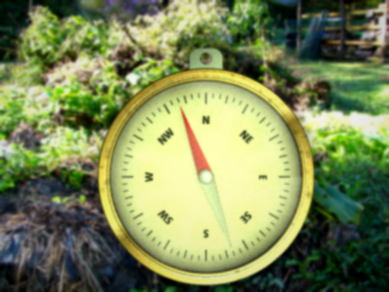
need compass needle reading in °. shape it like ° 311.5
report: ° 340
